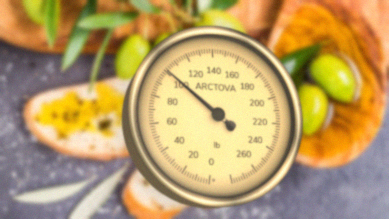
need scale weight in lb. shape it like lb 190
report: lb 100
